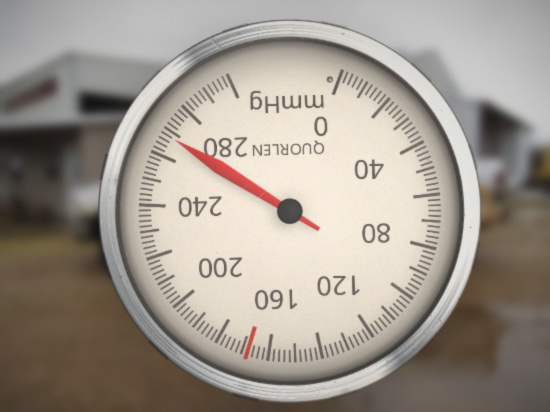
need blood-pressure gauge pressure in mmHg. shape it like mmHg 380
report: mmHg 268
